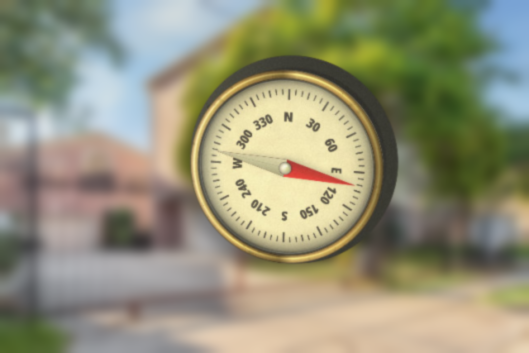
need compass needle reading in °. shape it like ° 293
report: ° 100
